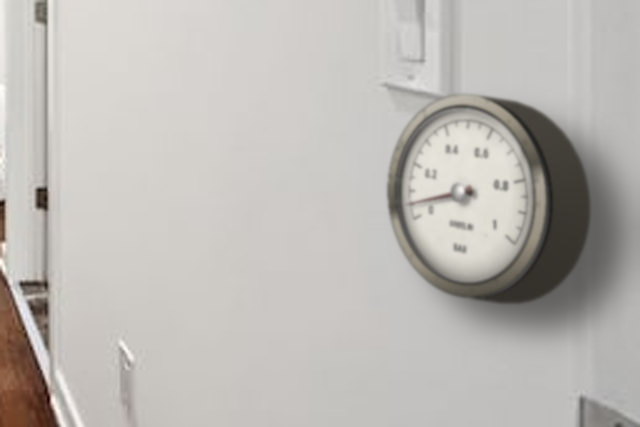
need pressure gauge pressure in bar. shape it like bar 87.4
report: bar 0.05
